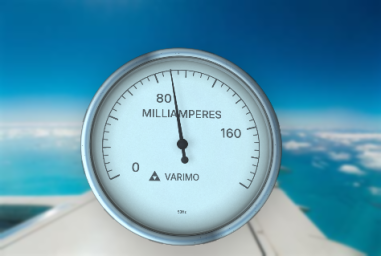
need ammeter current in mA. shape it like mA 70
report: mA 90
